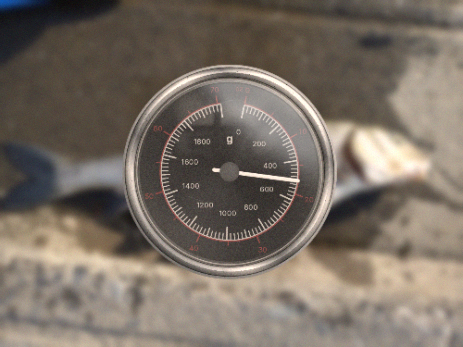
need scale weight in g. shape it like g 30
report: g 500
